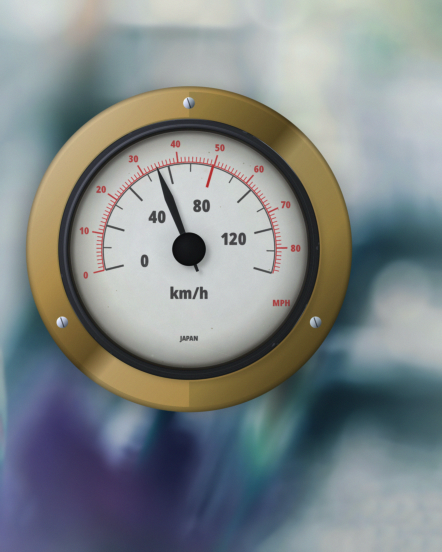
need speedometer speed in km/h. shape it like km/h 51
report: km/h 55
